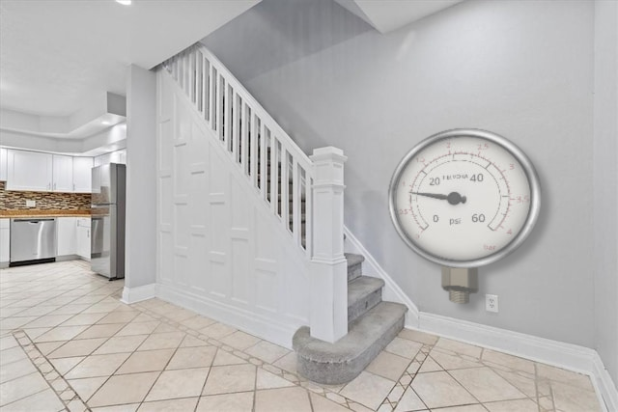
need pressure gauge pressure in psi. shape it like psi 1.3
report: psi 12.5
